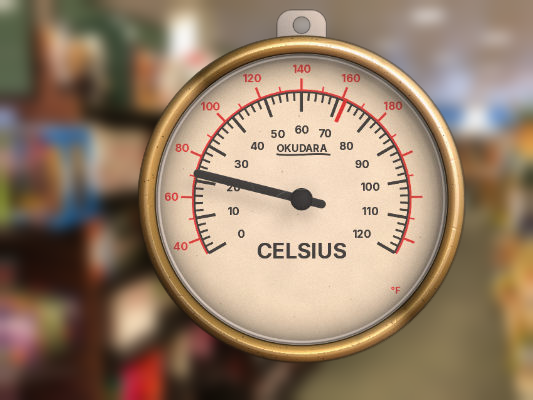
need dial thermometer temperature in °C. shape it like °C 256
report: °C 22
